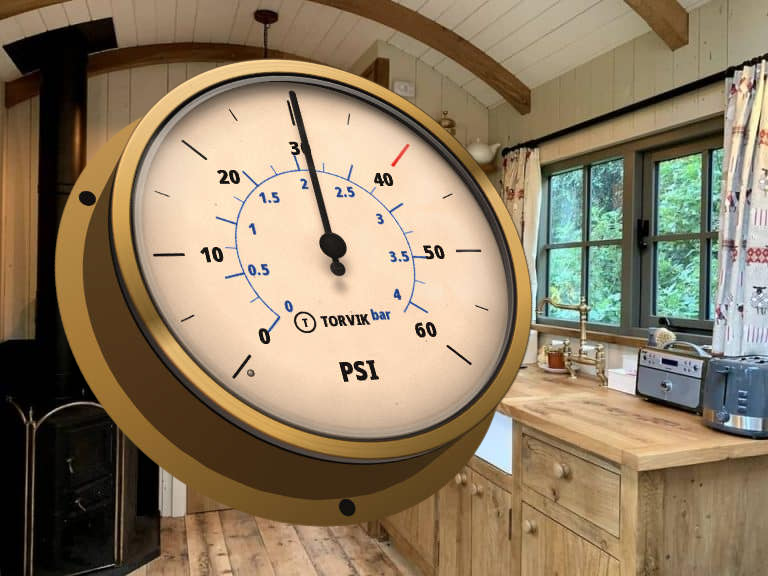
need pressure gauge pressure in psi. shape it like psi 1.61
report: psi 30
